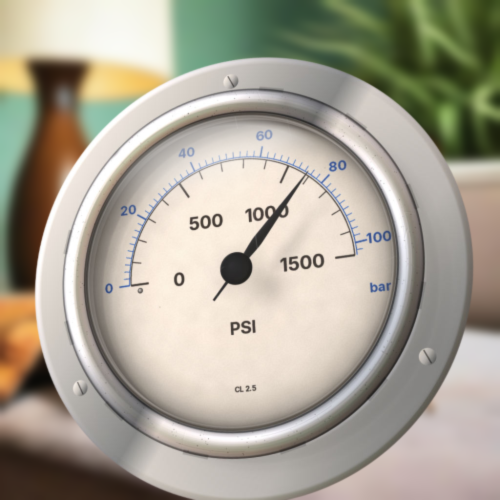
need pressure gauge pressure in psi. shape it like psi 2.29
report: psi 1100
